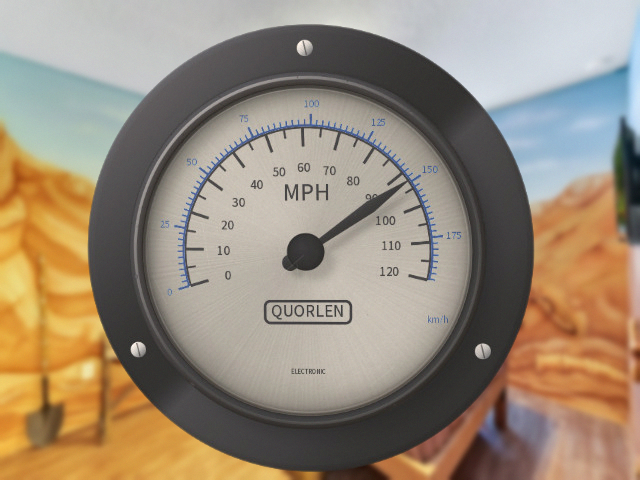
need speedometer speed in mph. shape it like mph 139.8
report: mph 92.5
